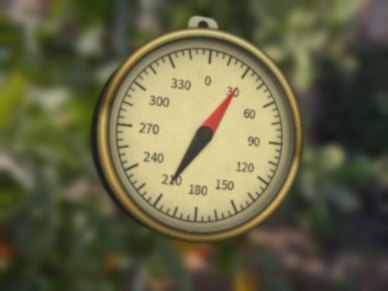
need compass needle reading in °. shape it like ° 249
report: ° 30
